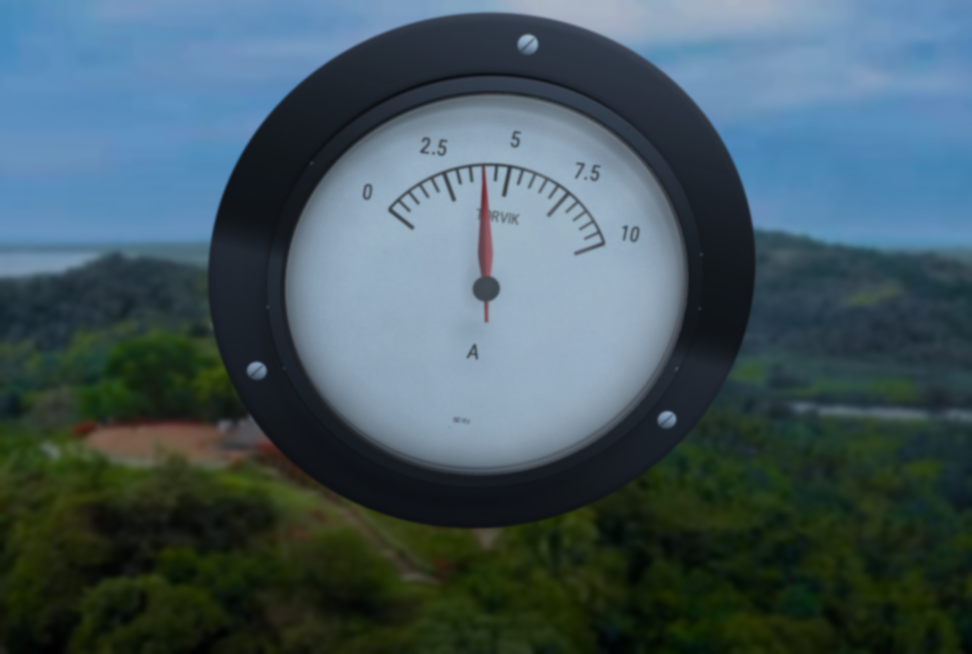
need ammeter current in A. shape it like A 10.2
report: A 4
